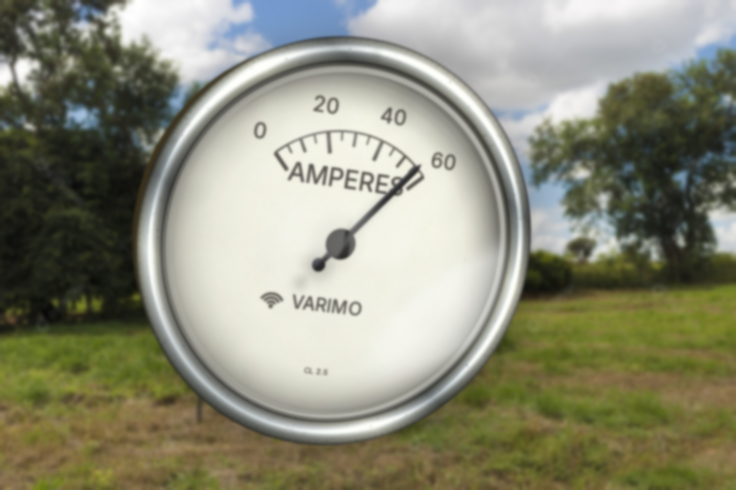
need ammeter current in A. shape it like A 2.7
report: A 55
